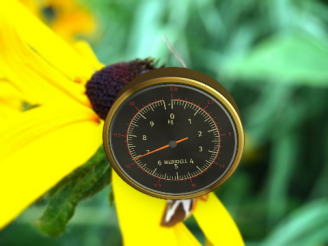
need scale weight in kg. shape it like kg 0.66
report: kg 7
